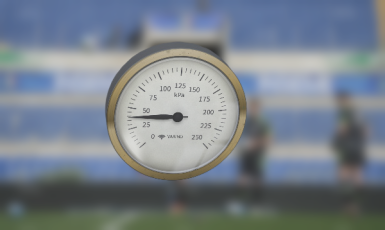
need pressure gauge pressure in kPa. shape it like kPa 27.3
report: kPa 40
